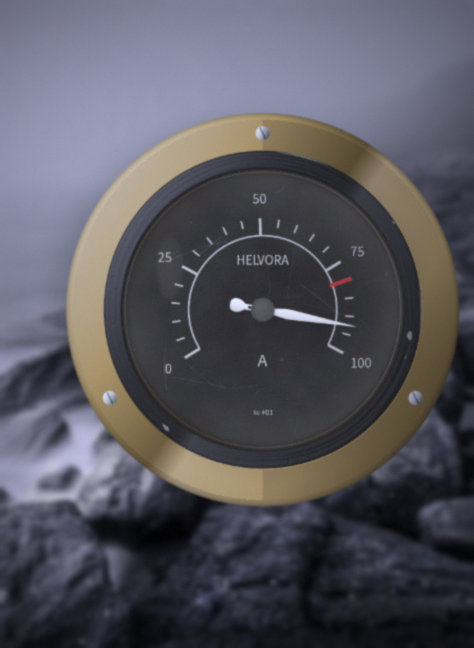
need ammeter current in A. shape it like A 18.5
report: A 92.5
